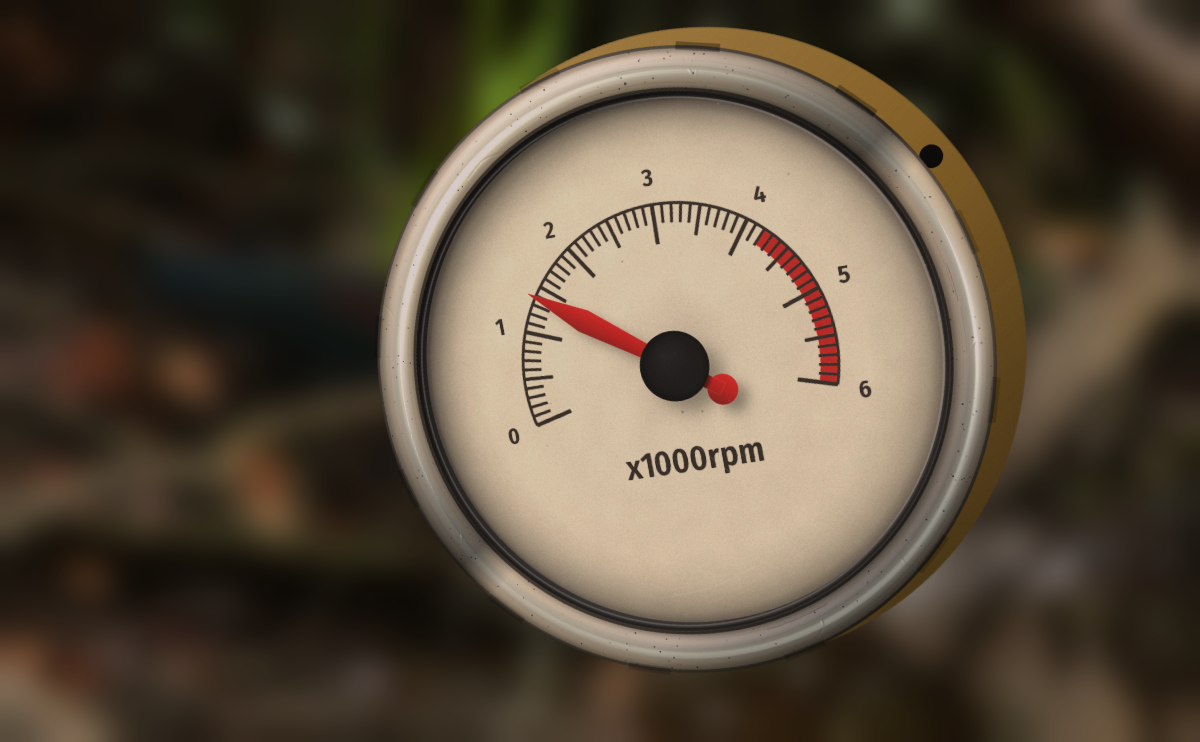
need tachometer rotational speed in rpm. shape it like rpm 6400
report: rpm 1400
